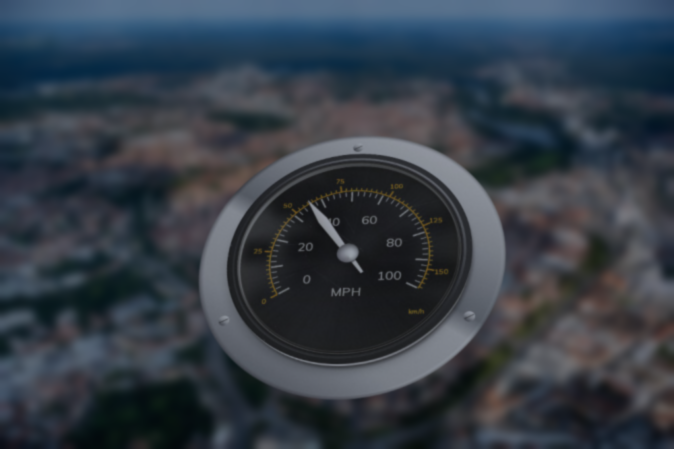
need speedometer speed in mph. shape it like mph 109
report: mph 36
